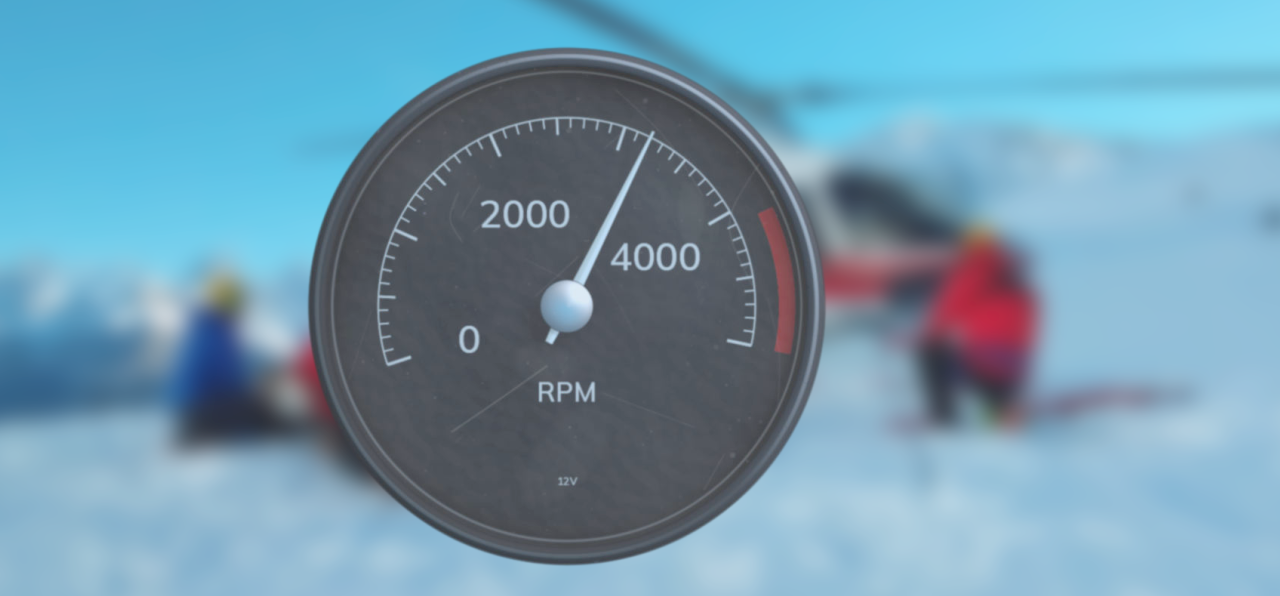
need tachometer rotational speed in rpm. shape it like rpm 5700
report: rpm 3200
